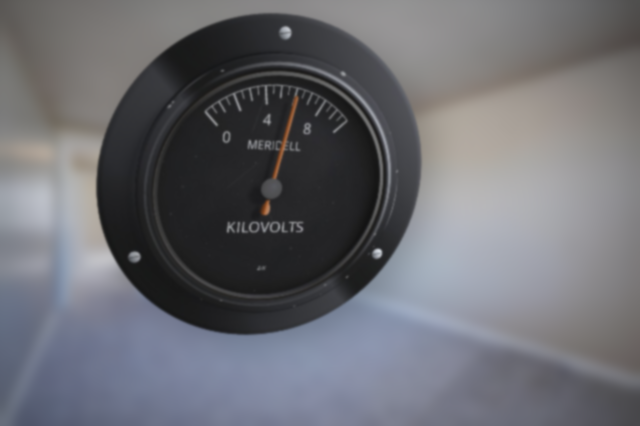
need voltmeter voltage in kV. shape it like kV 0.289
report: kV 6
